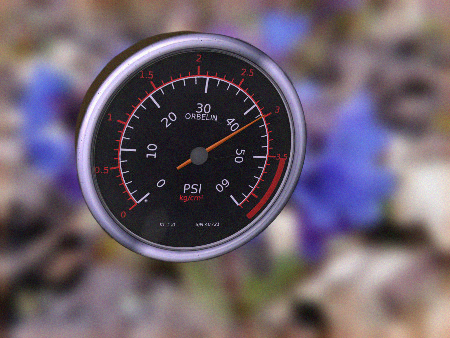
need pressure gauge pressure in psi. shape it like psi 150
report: psi 42
